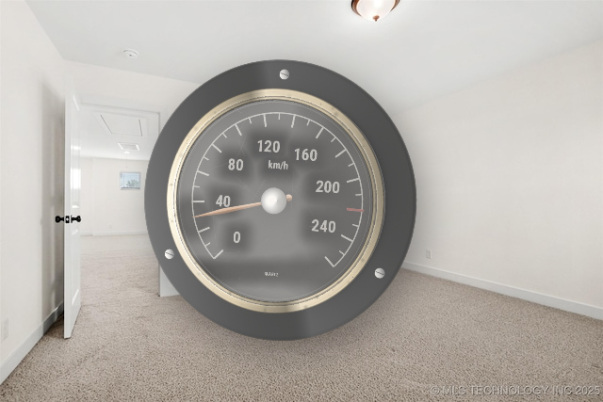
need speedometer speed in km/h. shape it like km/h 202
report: km/h 30
